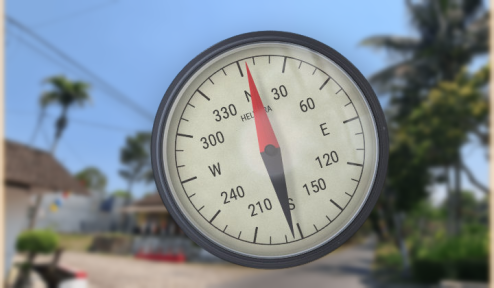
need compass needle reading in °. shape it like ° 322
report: ° 5
